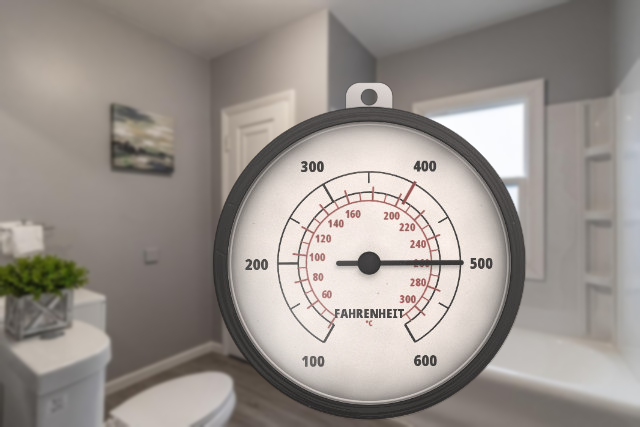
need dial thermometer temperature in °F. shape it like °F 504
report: °F 500
